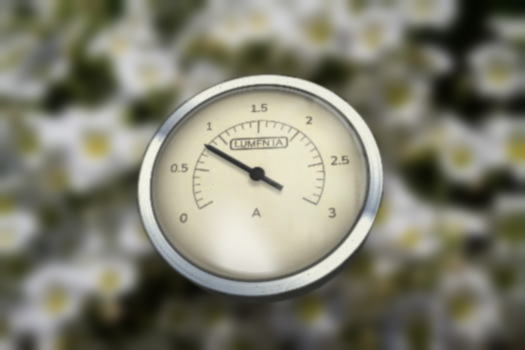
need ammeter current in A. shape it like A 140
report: A 0.8
